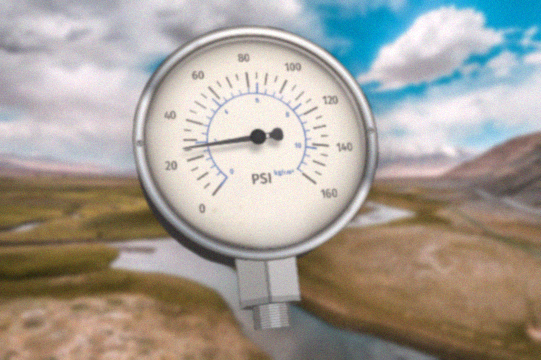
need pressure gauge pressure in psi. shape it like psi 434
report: psi 25
